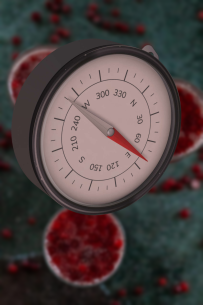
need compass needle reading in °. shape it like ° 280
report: ° 80
